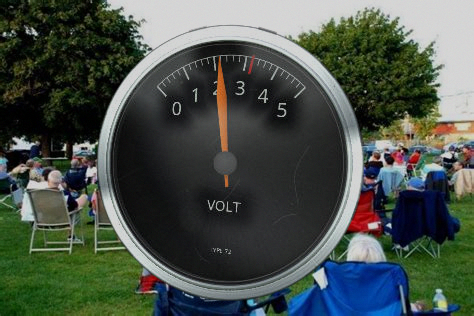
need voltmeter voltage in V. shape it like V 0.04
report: V 2.2
